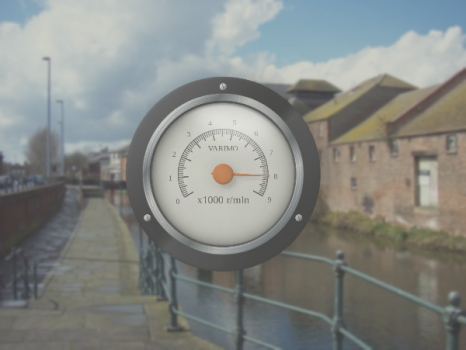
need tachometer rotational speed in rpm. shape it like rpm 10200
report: rpm 8000
